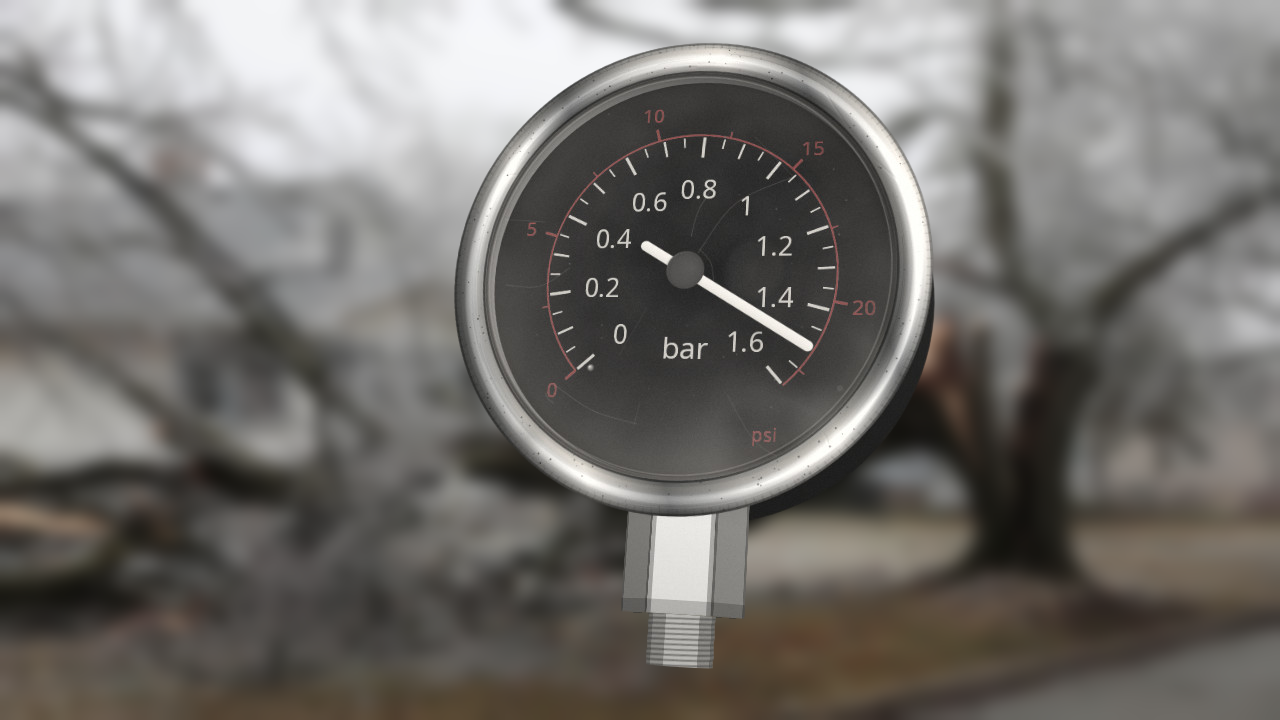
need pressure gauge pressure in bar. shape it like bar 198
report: bar 1.5
